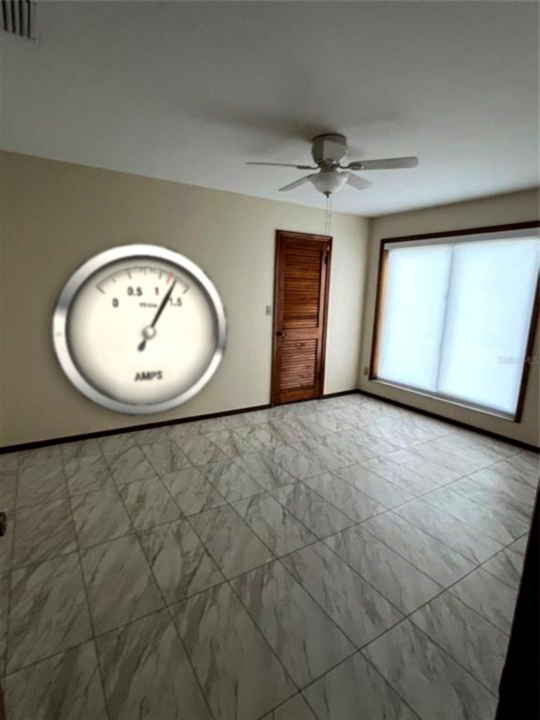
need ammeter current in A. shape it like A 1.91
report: A 1.25
